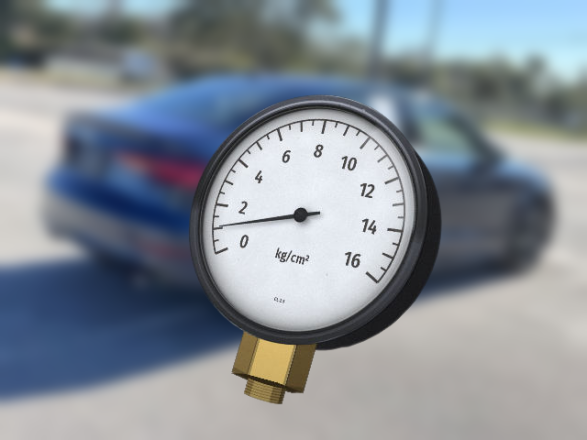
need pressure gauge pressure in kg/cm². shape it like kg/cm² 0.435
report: kg/cm² 1
